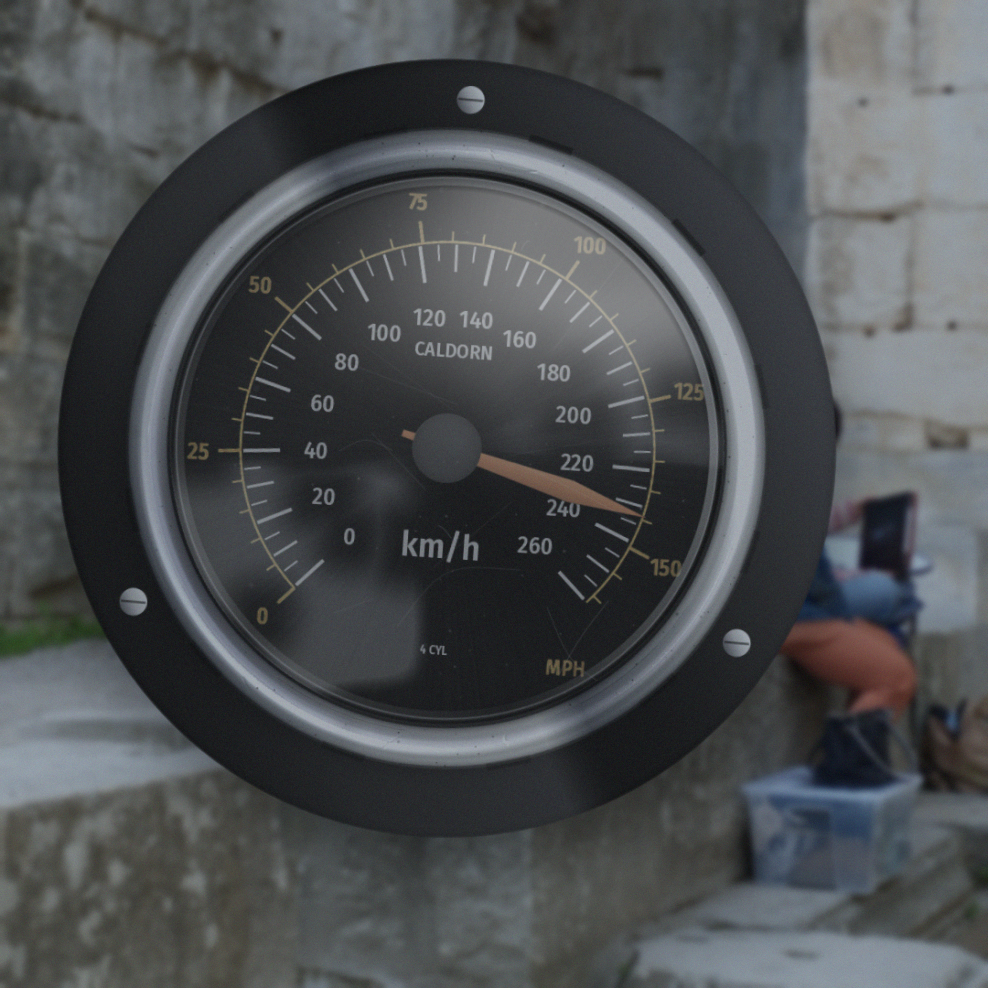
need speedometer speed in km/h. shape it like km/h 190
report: km/h 232.5
